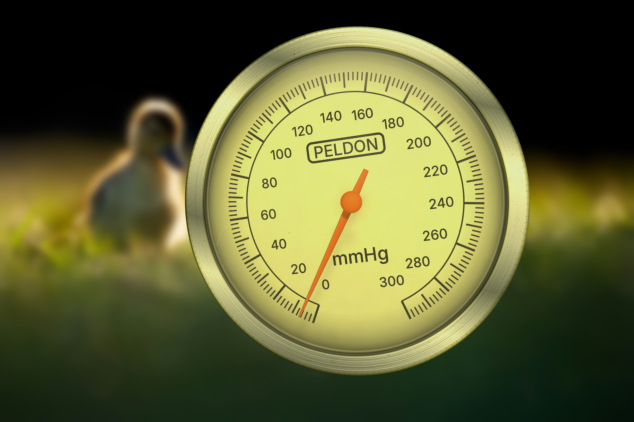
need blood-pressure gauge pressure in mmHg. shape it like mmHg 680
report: mmHg 6
